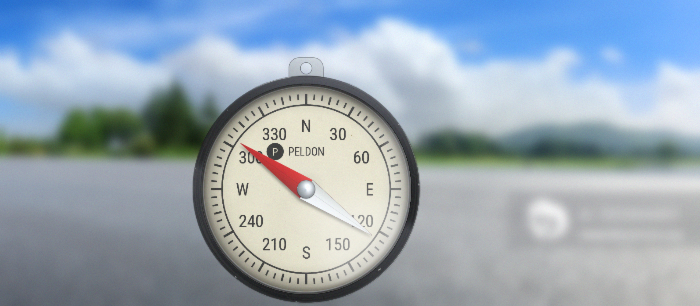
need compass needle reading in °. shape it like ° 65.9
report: ° 305
